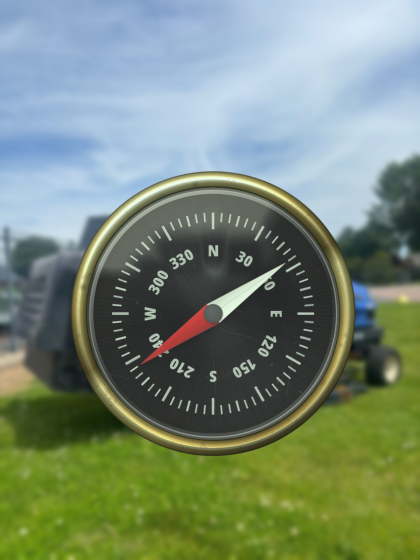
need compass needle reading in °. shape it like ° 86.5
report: ° 235
